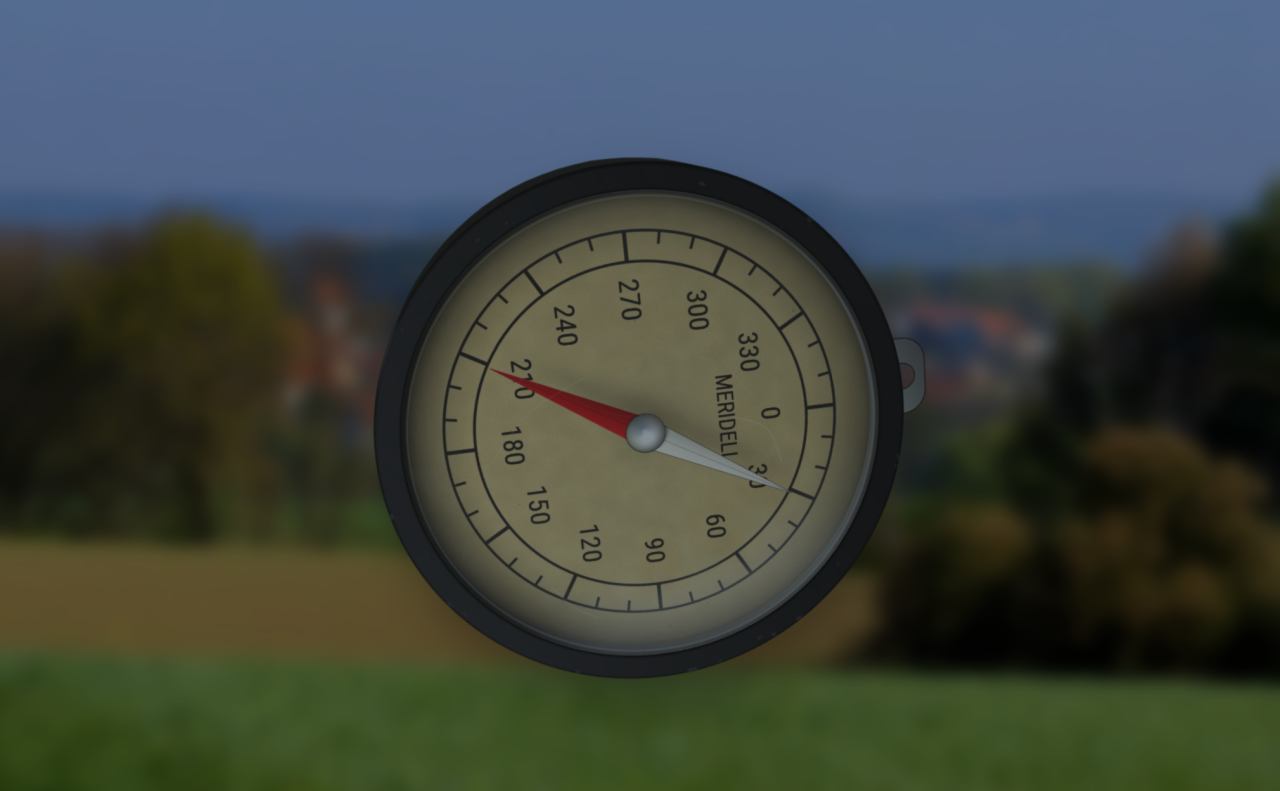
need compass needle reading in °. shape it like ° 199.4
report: ° 210
